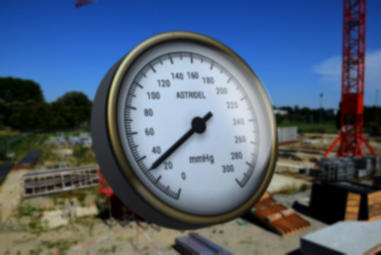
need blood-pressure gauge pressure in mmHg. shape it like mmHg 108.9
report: mmHg 30
